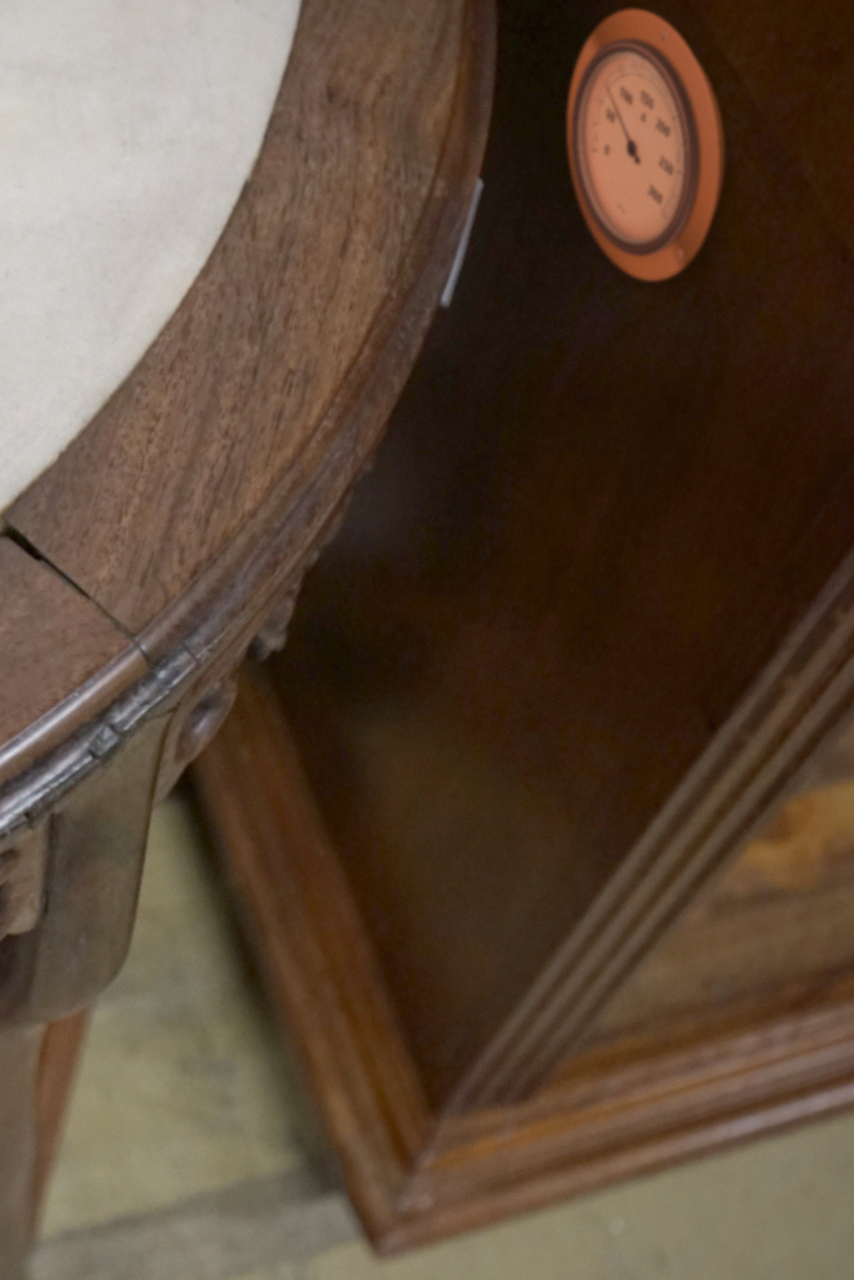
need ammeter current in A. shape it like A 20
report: A 75
